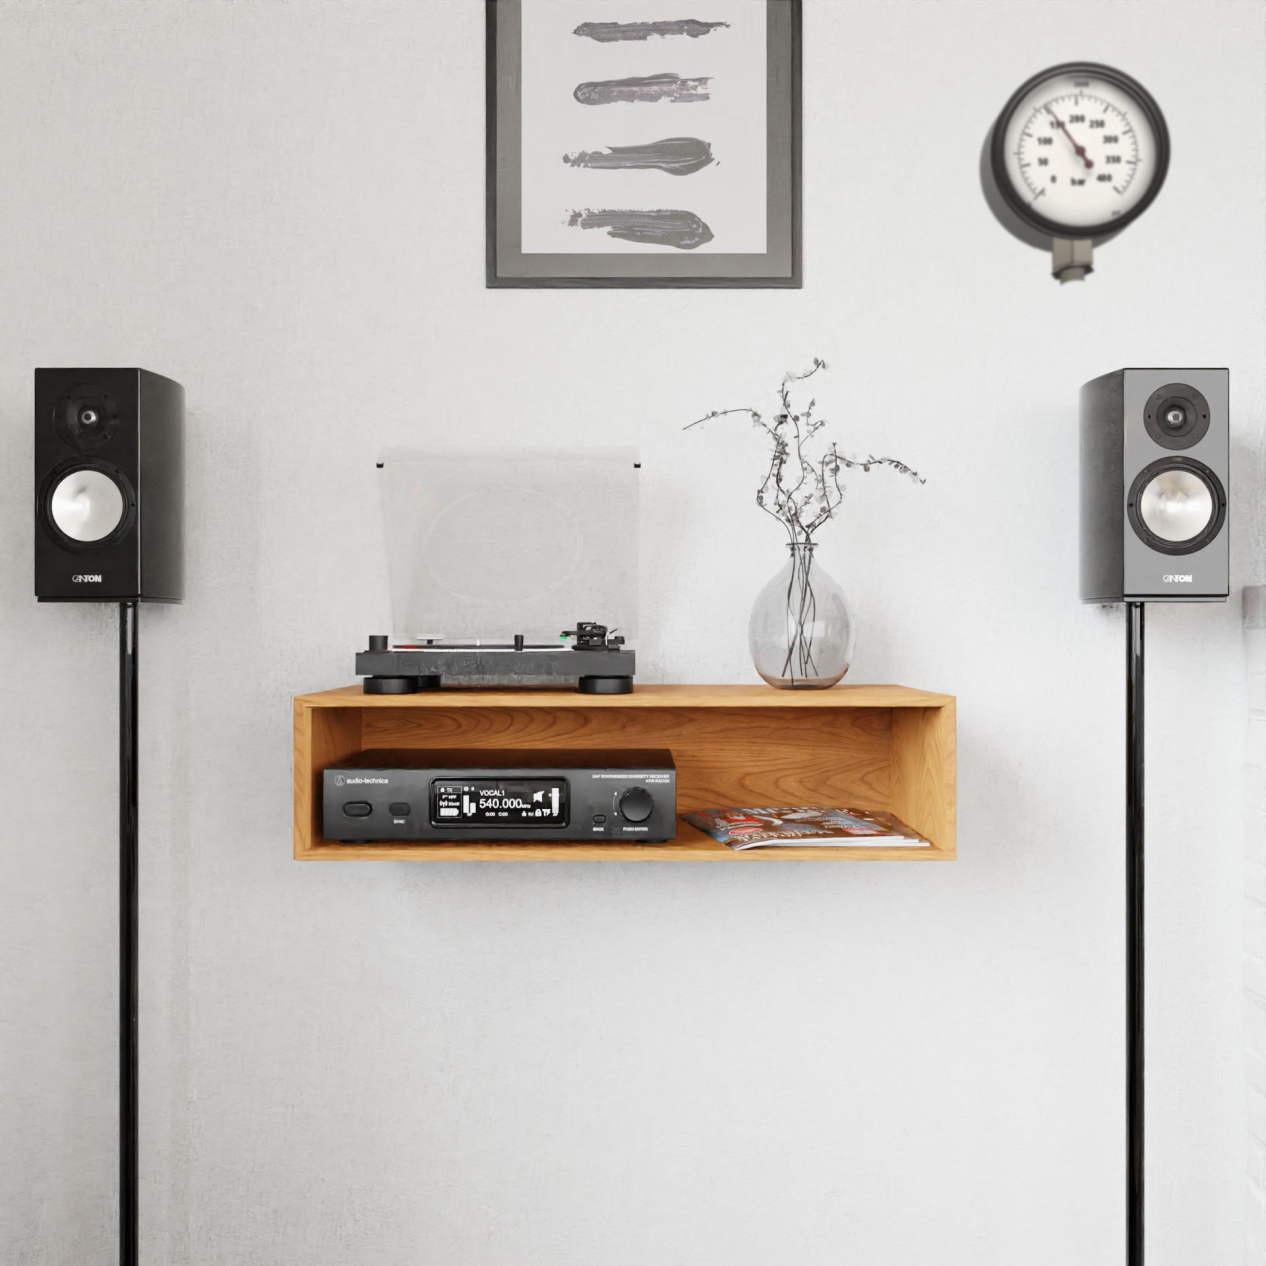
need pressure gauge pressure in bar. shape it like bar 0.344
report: bar 150
